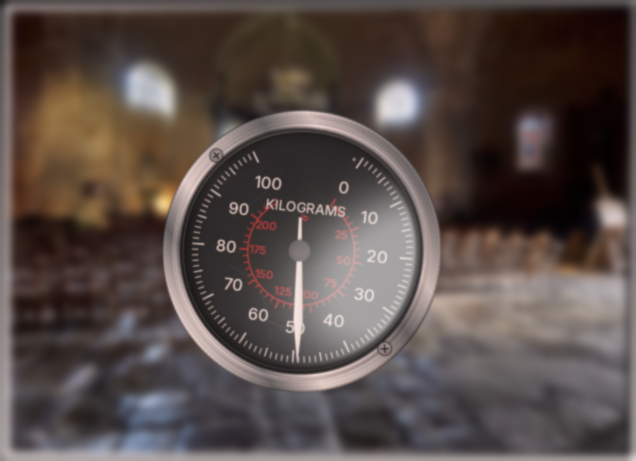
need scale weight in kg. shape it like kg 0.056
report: kg 49
